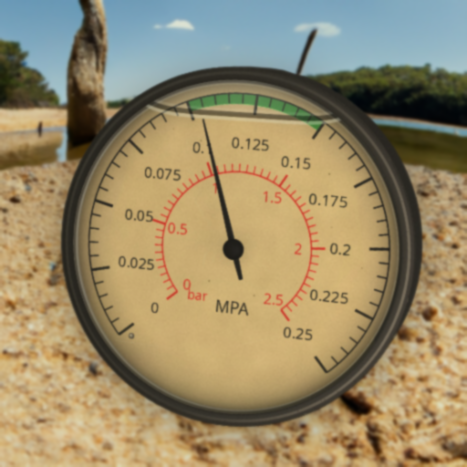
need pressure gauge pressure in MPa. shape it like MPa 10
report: MPa 0.105
